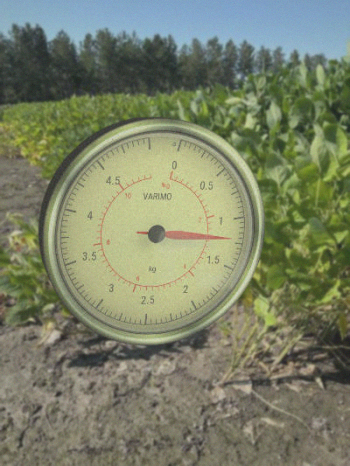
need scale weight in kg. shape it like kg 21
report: kg 1.2
